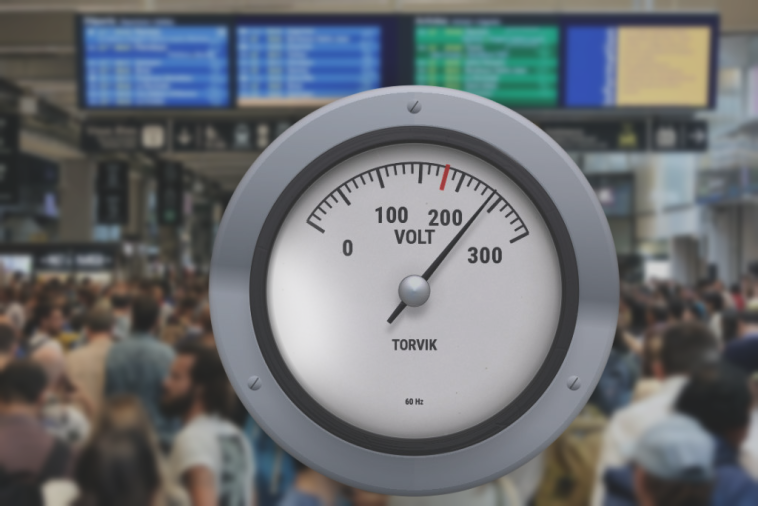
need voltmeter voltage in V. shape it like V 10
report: V 240
